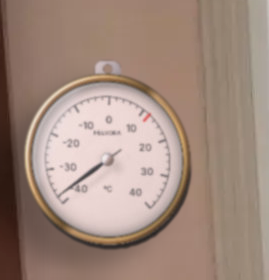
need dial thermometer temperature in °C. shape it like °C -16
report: °C -38
